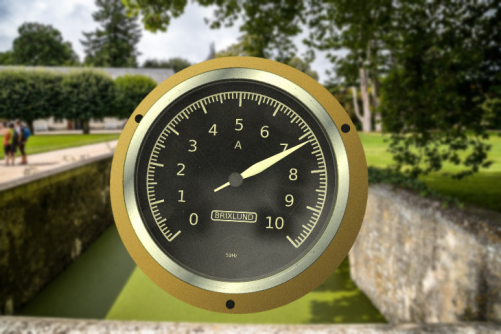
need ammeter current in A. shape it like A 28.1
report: A 7.2
